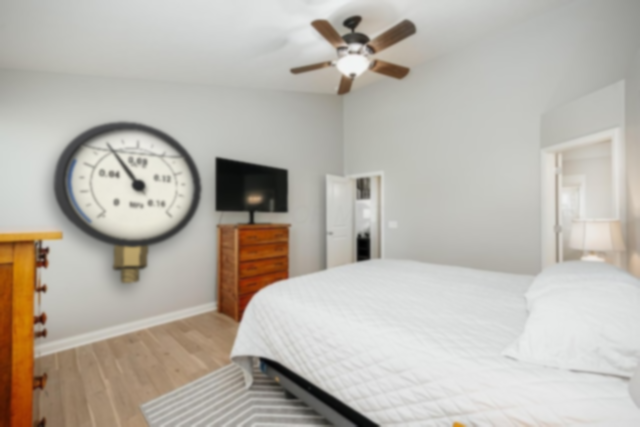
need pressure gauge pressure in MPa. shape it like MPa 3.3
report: MPa 0.06
